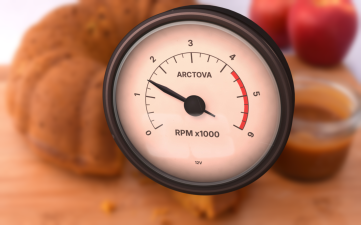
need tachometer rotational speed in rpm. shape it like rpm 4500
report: rpm 1500
